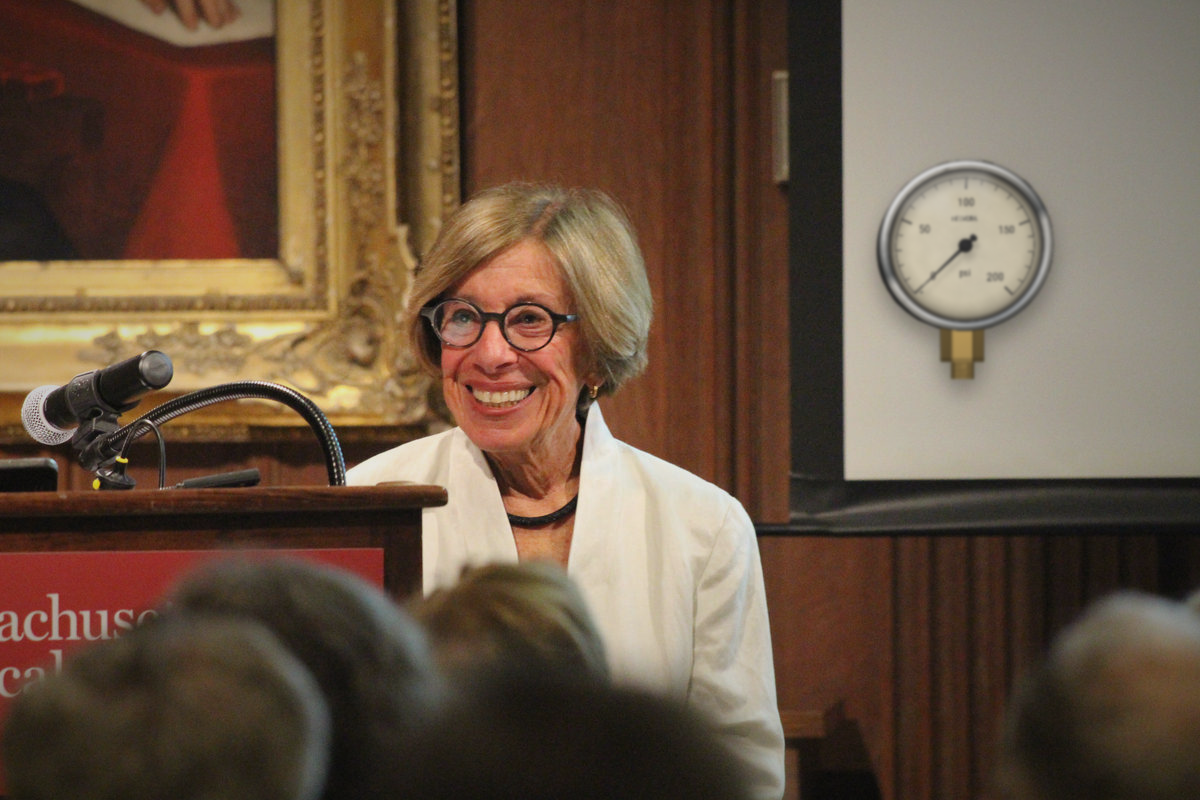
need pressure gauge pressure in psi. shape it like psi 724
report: psi 0
